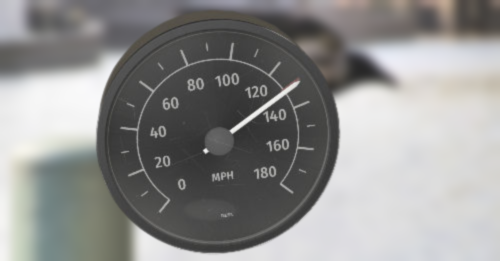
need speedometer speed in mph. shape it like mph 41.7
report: mph 130
